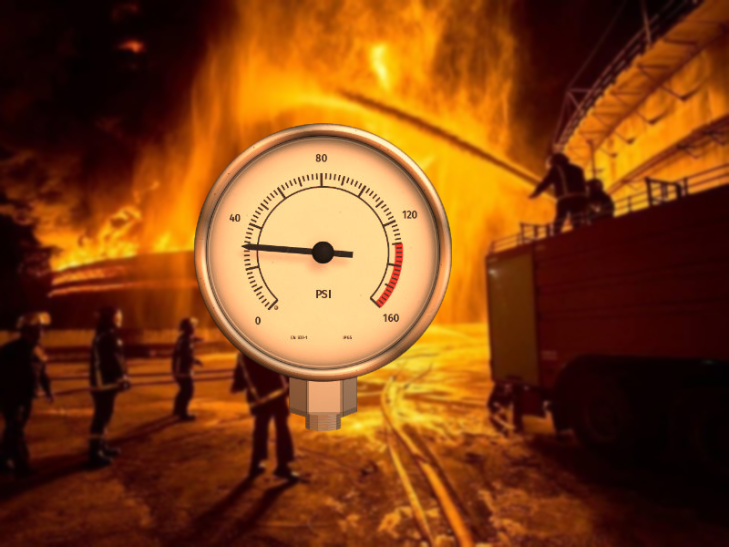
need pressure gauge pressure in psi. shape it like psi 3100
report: psi 30
